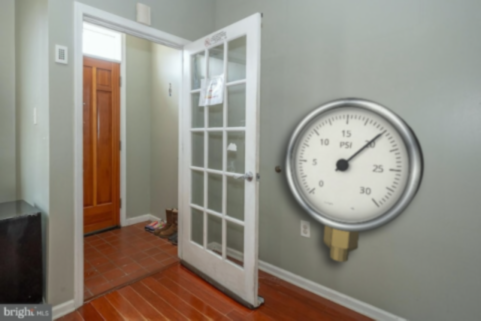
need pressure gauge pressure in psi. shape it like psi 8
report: psi 20
